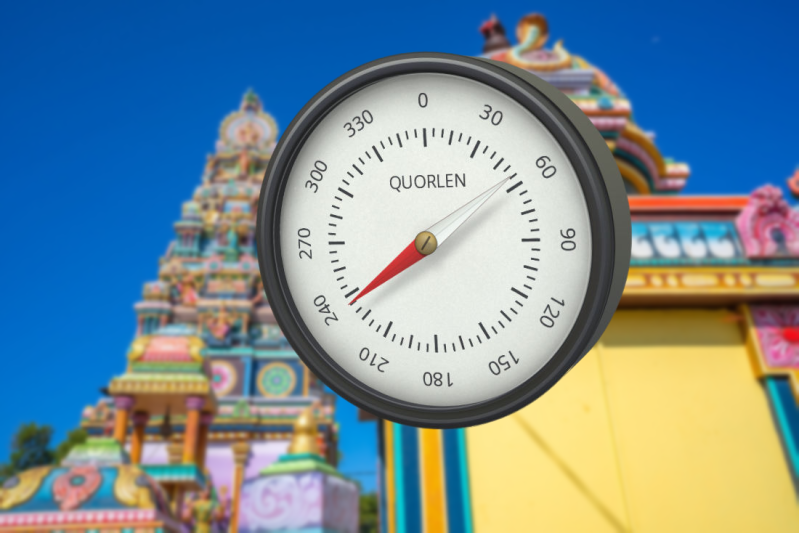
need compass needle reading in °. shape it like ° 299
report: ° 235
